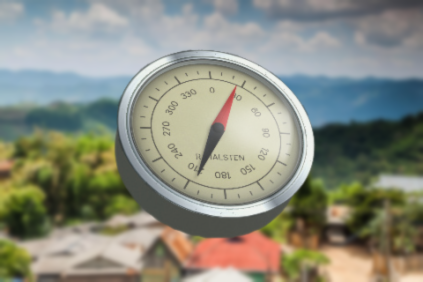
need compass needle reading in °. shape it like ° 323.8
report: ° 25
